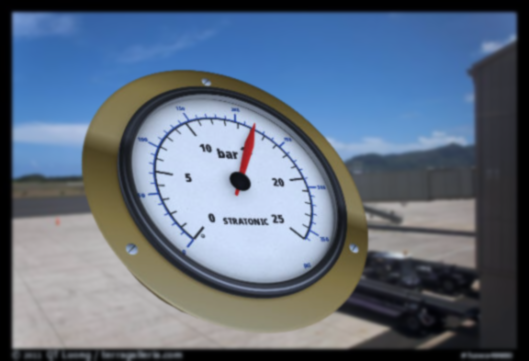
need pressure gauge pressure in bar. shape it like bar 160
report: bar 15
